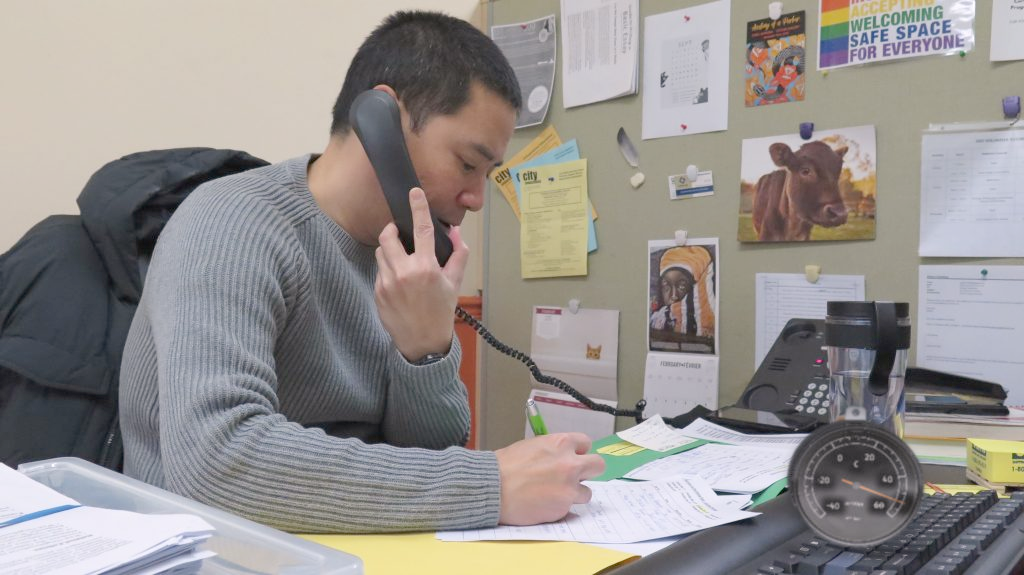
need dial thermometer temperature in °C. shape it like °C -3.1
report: °C 52
